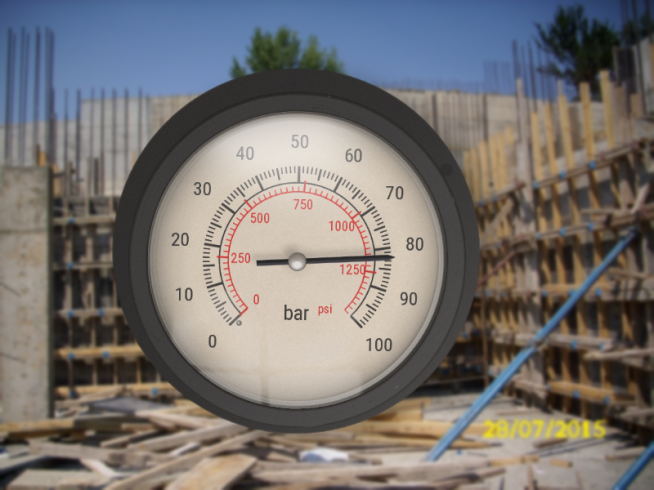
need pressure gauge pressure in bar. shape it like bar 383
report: bar 82
